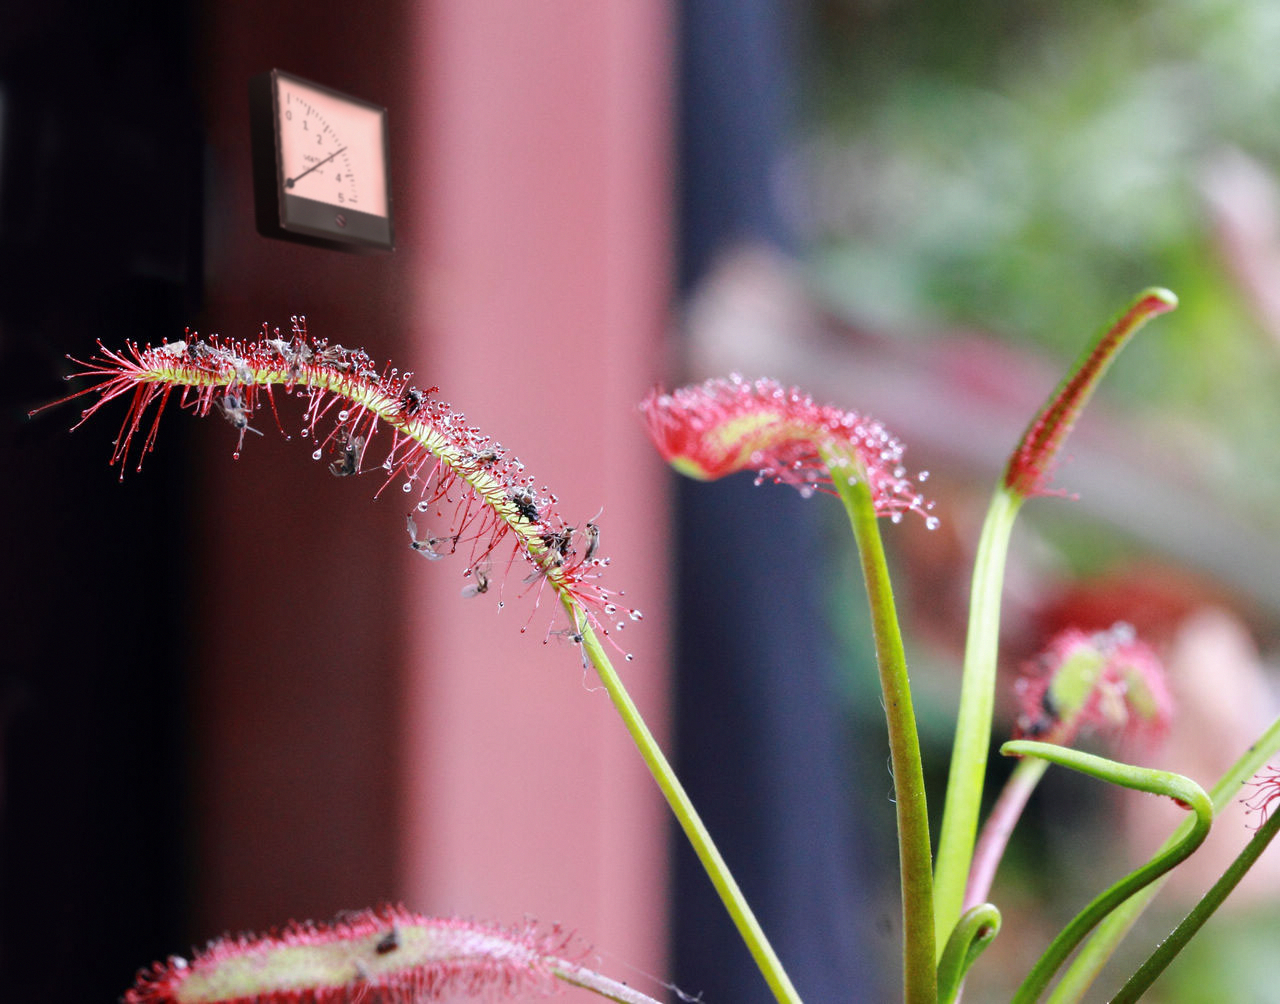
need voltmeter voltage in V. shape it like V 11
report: V 3
